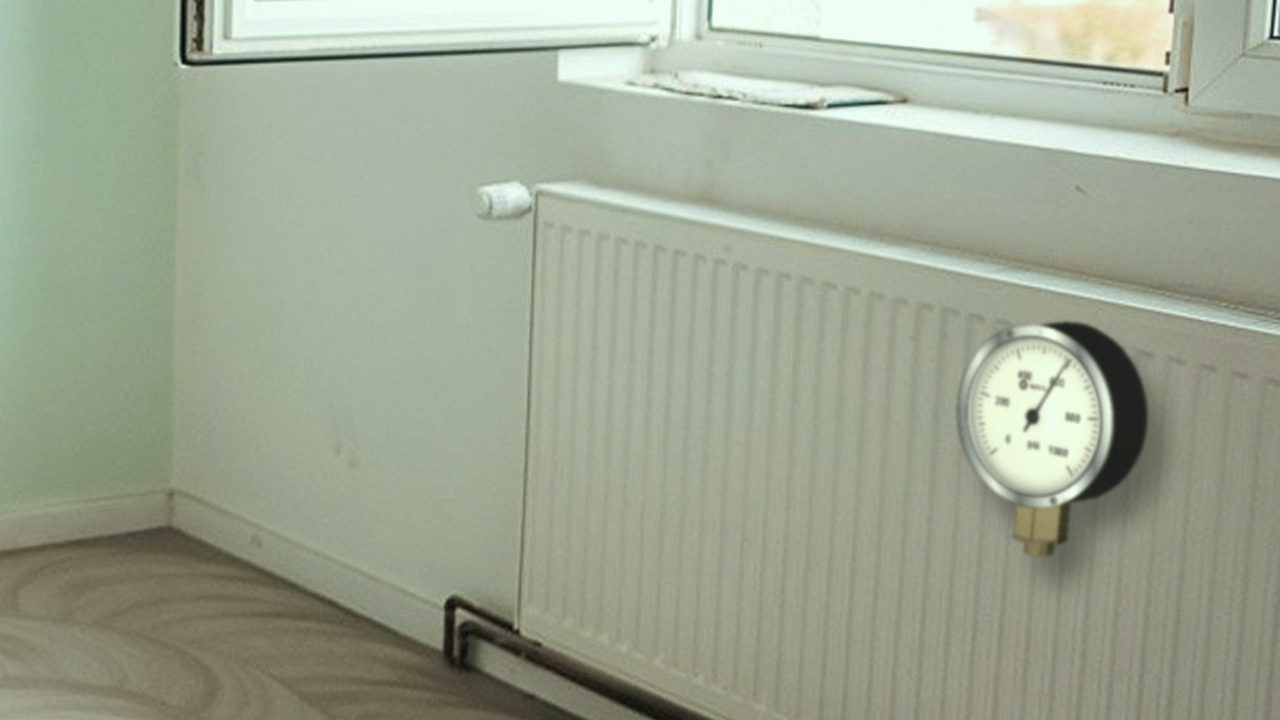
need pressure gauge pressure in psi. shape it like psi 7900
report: psi 600
